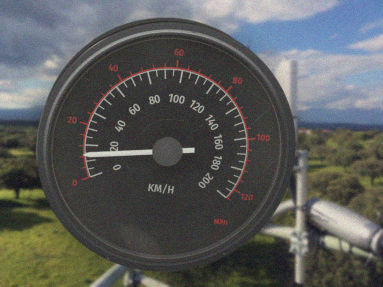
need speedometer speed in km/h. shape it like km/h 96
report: km/h 15
